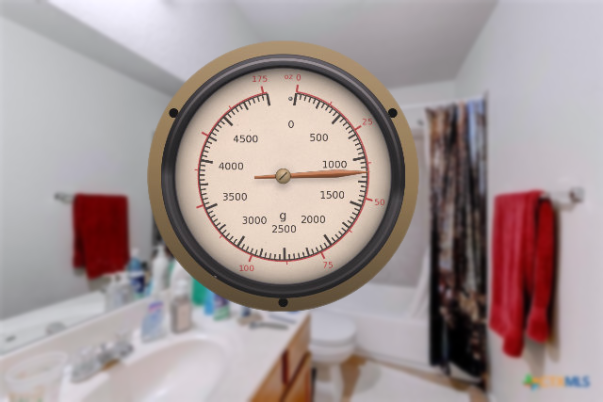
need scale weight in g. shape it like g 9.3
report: g 1150
